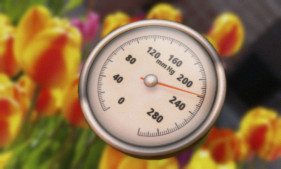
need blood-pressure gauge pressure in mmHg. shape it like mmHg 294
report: mmHg 220
